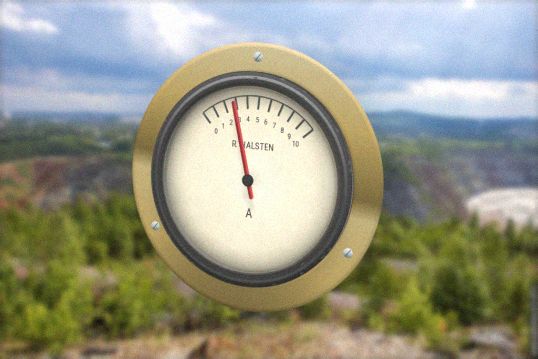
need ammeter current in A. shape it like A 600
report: A 3
